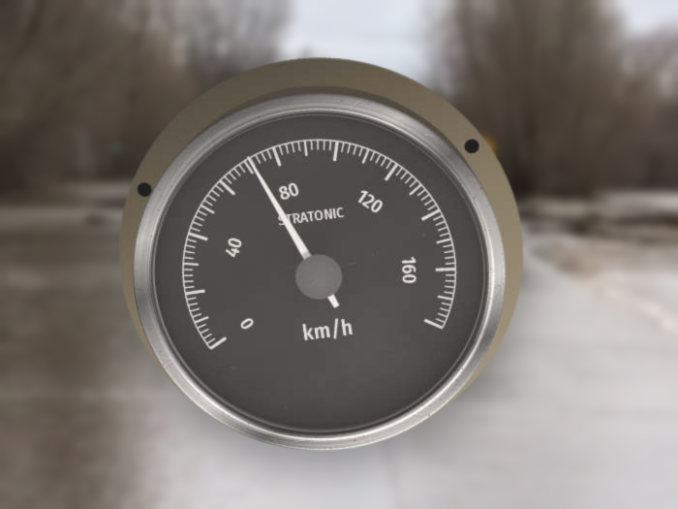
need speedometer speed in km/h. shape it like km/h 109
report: km/h 72
